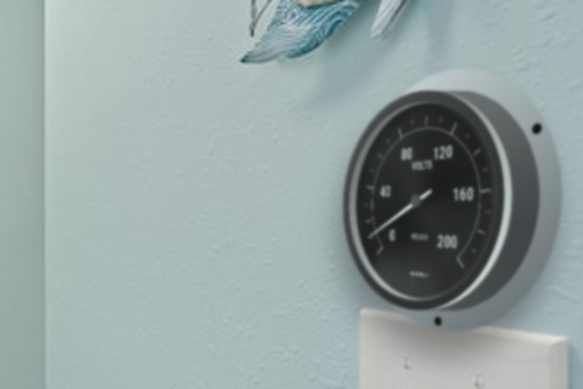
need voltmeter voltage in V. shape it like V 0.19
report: V 10
